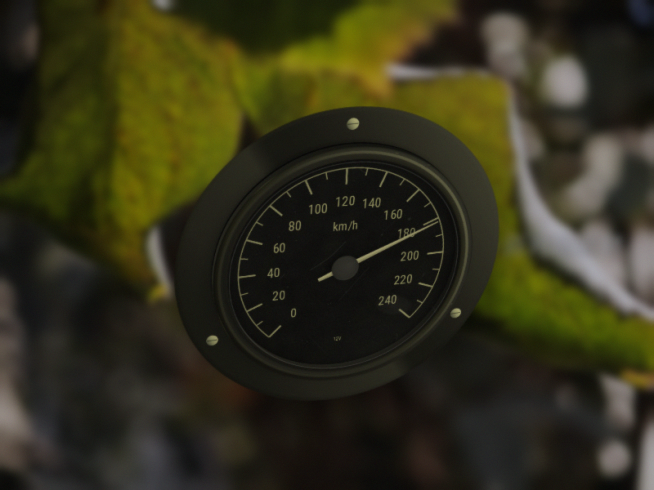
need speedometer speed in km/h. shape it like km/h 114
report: km/h 180
